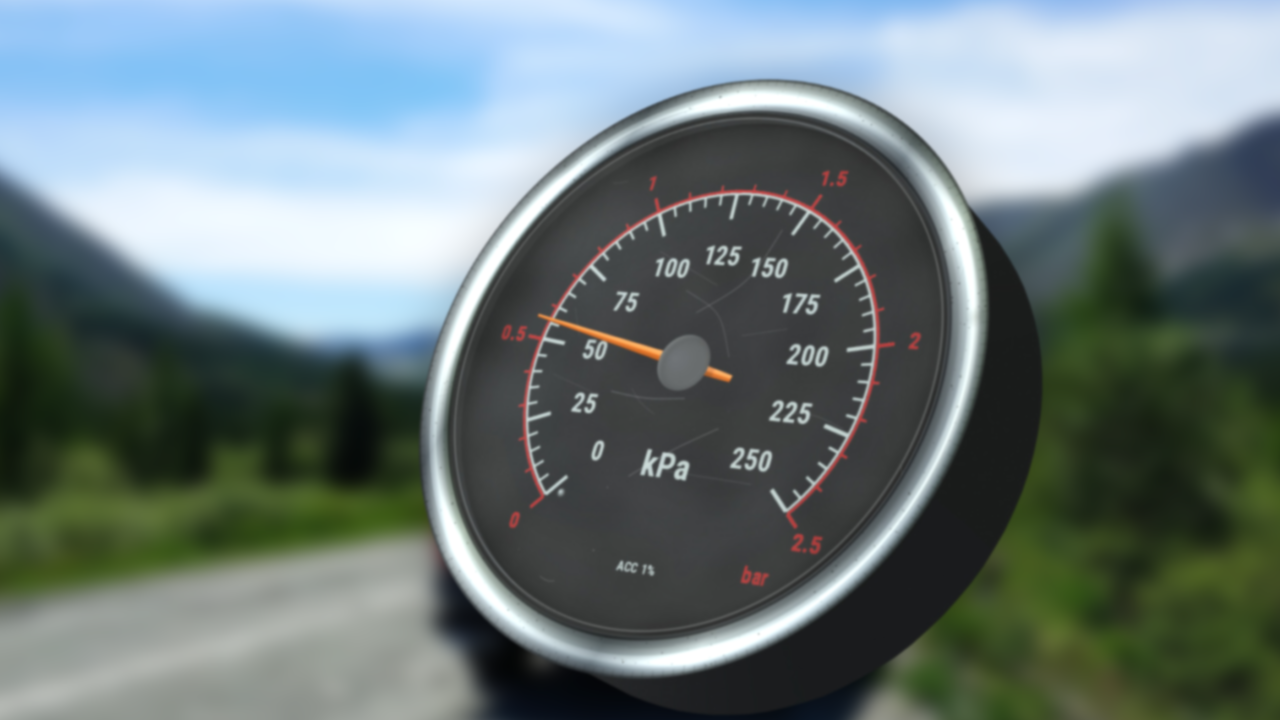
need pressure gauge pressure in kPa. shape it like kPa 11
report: kPa 55
